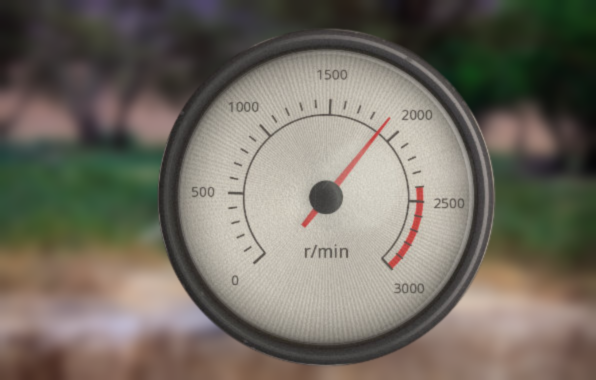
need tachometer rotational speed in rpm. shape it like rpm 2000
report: rpm 1900
